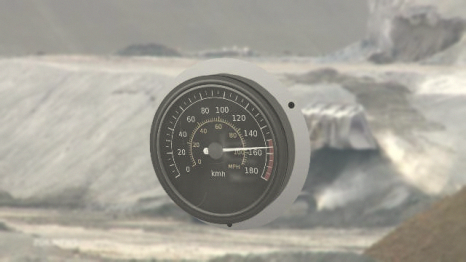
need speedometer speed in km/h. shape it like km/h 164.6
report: km/h 155
